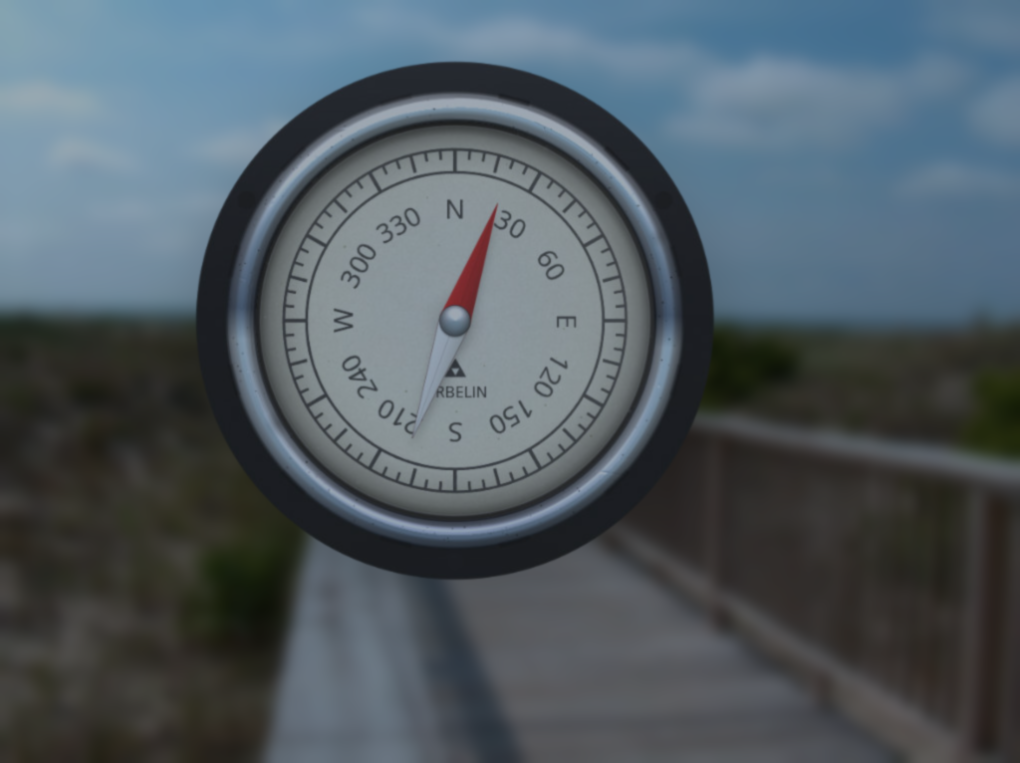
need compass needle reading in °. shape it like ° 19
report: ° 20
